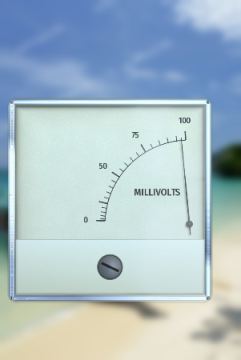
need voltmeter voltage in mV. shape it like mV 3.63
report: mV 97.5
